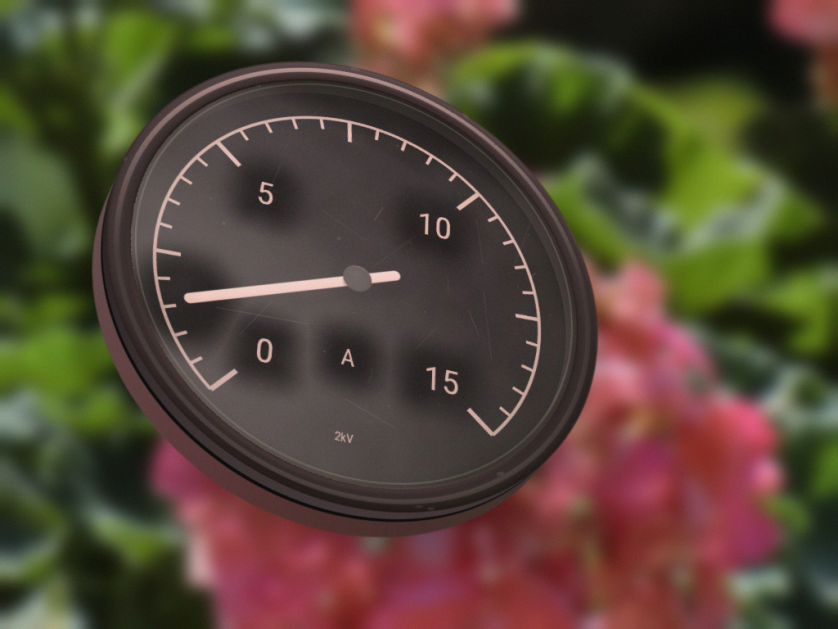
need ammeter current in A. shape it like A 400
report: A 1.5
